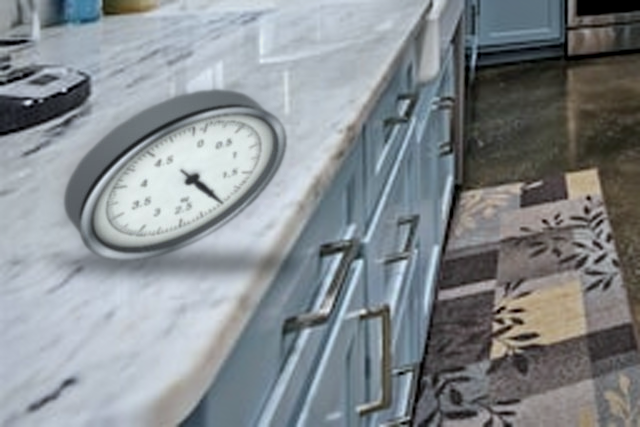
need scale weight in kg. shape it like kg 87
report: kg 2
